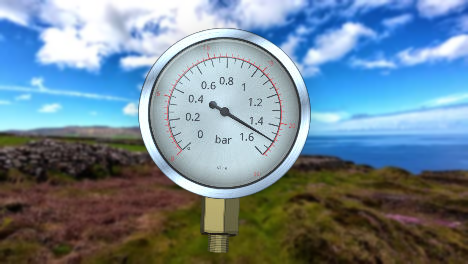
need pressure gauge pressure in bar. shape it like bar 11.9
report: bar 1.5
